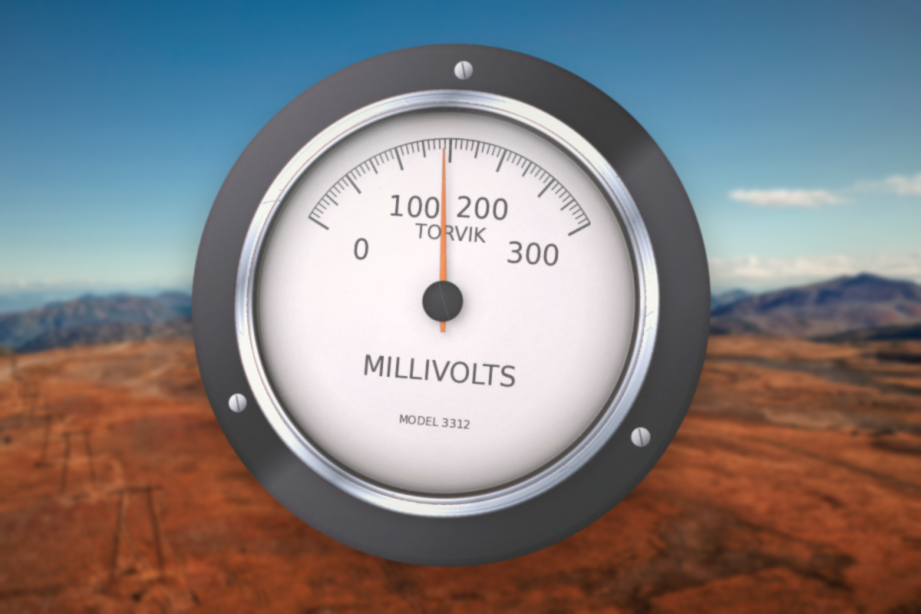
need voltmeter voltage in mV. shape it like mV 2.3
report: mV 145
